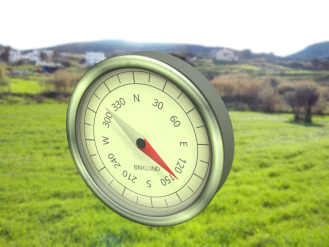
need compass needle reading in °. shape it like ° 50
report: ° 135
